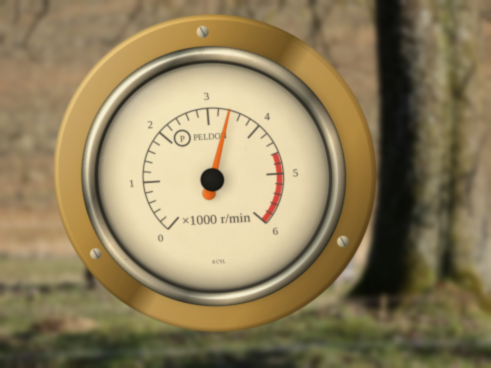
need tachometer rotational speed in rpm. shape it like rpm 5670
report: rpm 3400
